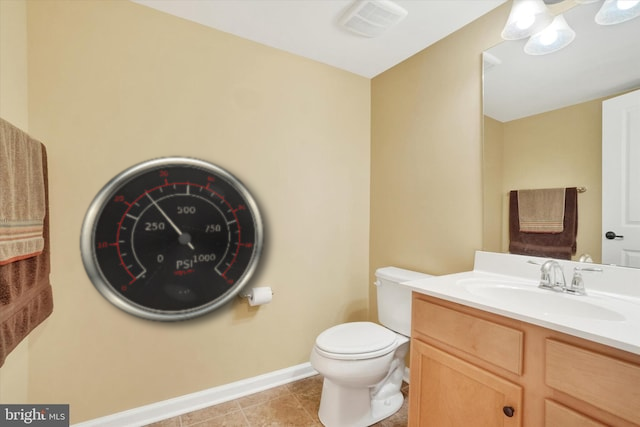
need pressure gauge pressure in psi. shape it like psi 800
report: psi 350
